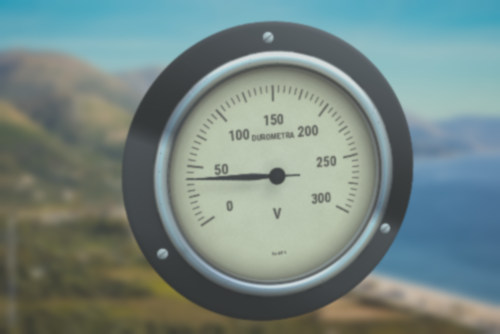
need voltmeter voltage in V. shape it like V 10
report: V 40
